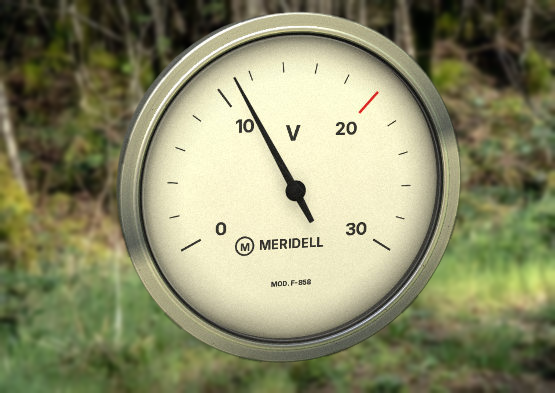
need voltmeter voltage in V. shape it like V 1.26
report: V 11
